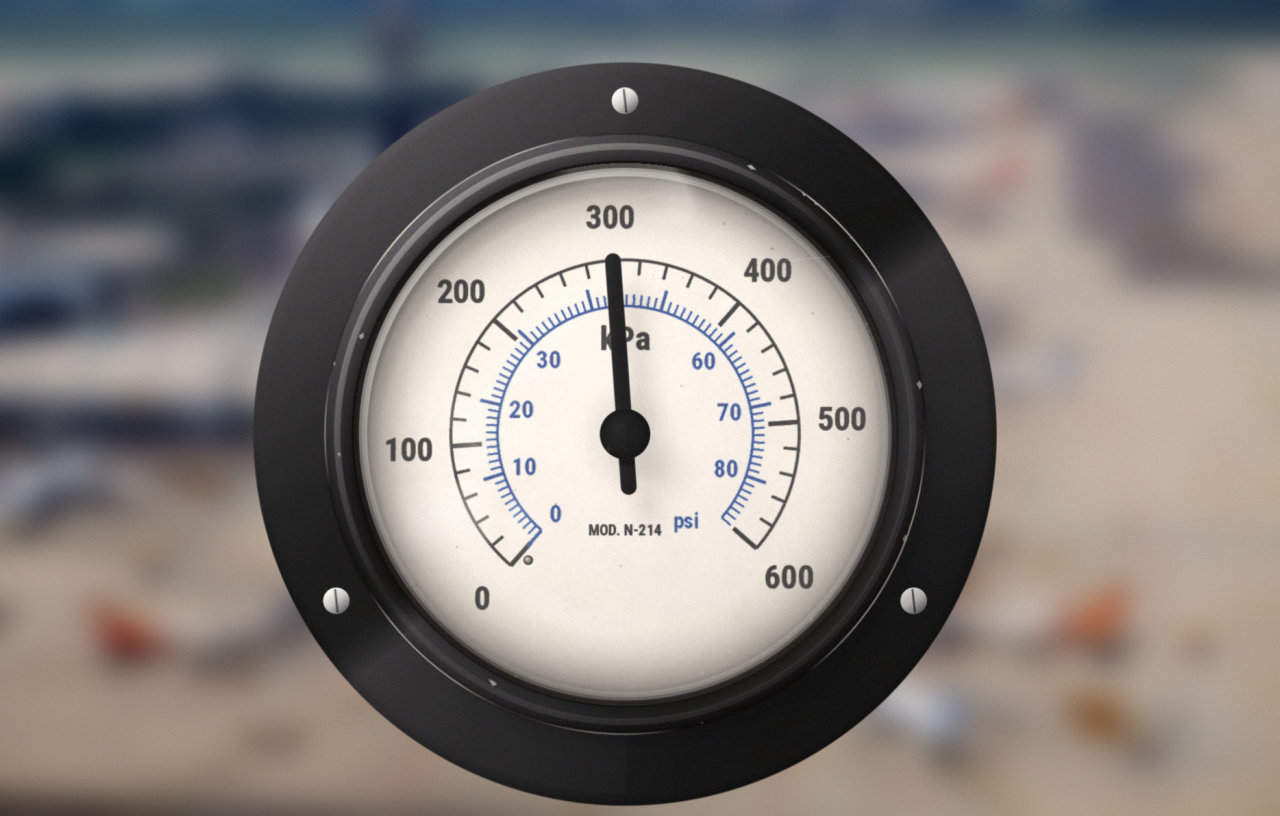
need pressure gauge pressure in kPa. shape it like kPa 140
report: kPa 300
